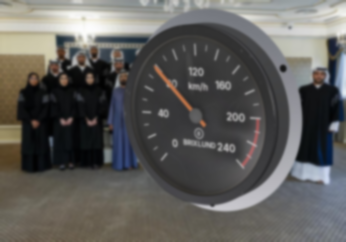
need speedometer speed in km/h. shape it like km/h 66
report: km/h 80
